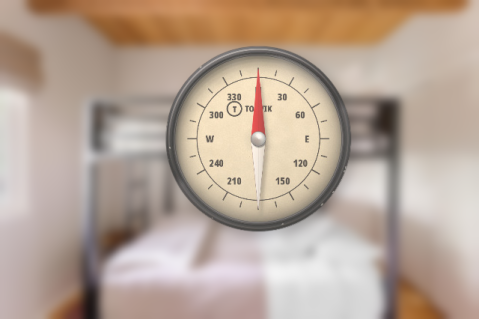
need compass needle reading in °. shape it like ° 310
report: ° 0
